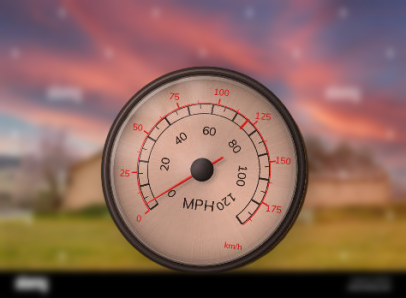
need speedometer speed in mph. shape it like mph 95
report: mph 2.5
